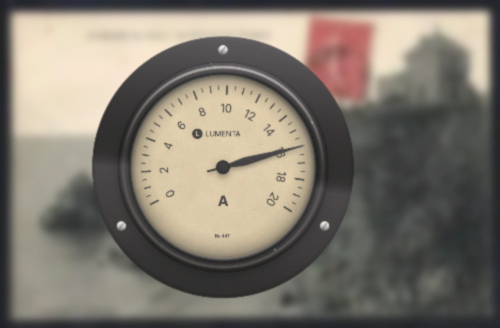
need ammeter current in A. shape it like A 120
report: A 16
